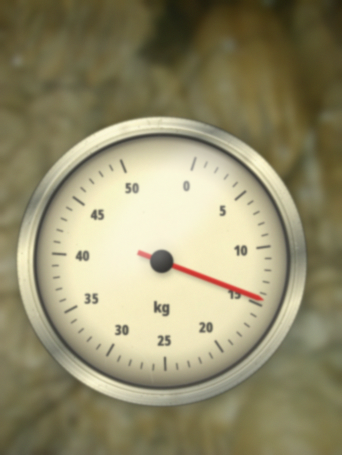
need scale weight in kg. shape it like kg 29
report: kg 14.5
